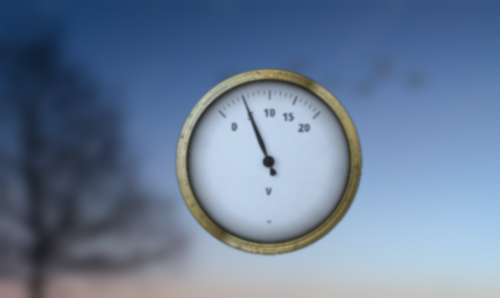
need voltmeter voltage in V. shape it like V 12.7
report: V 5
